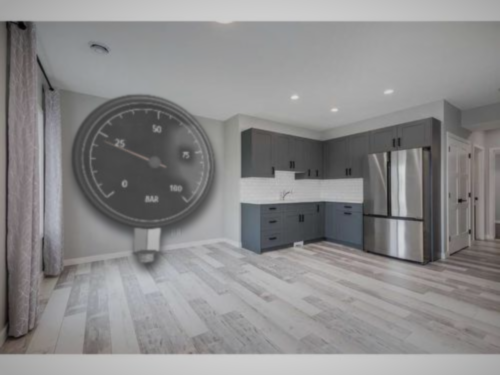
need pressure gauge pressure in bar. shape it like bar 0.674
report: bar 22.5
